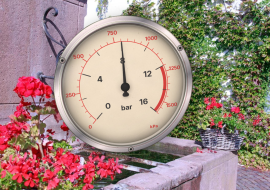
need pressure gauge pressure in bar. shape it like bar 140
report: bar 8
